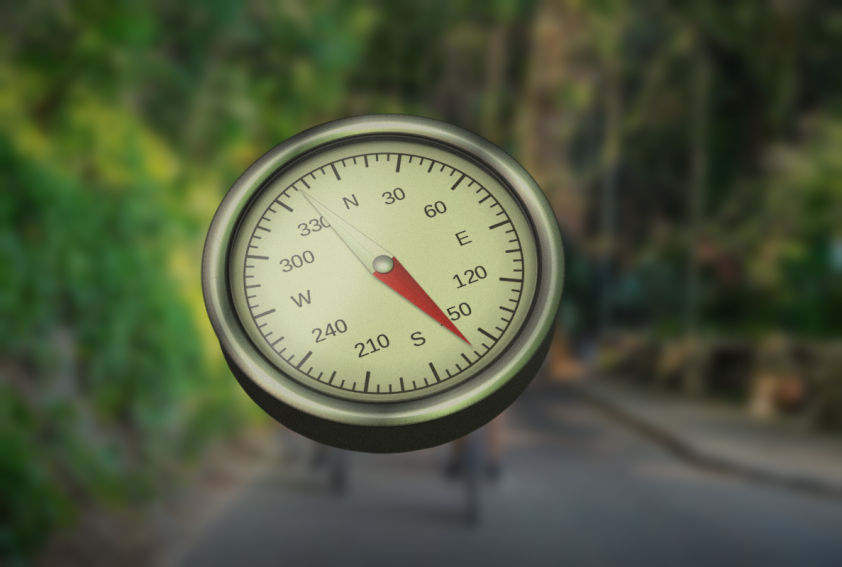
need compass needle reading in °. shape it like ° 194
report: ° 160
